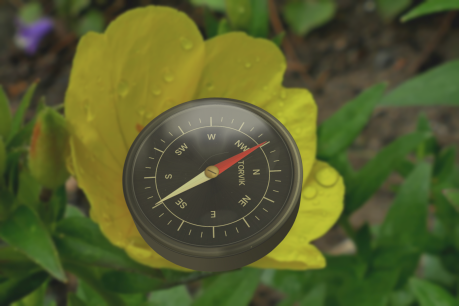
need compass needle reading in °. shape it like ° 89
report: ° 330
